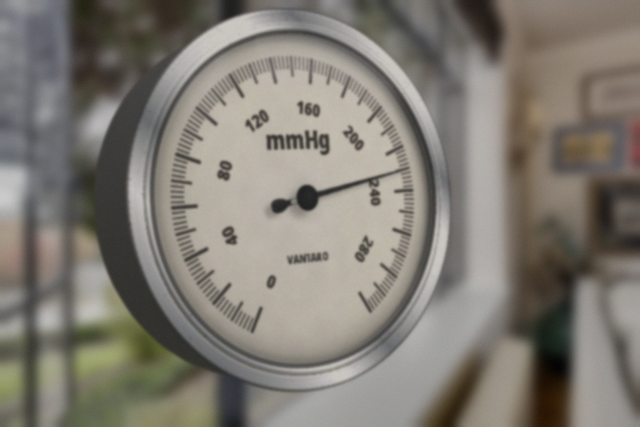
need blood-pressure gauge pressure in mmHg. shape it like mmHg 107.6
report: mmHg 230
